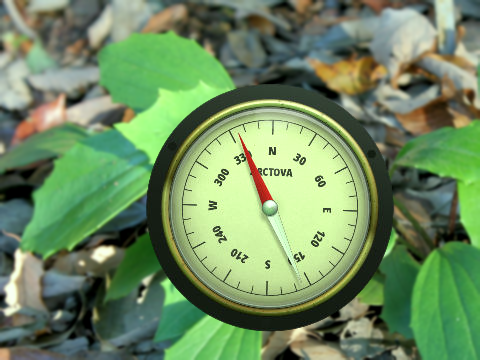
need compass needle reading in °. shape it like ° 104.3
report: ° 335
